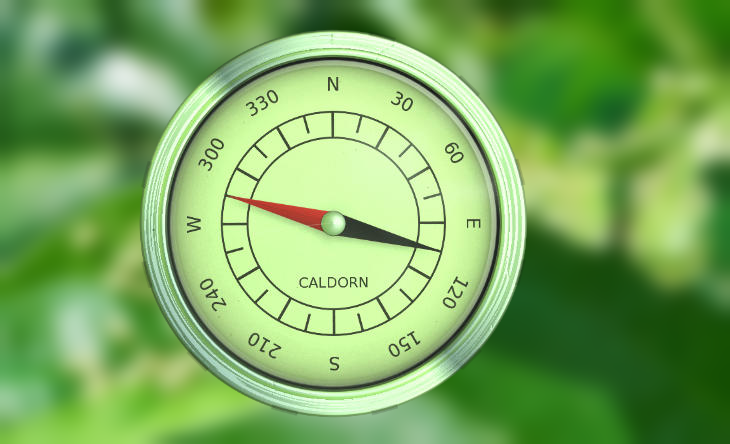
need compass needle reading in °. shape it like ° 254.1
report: ° 285
